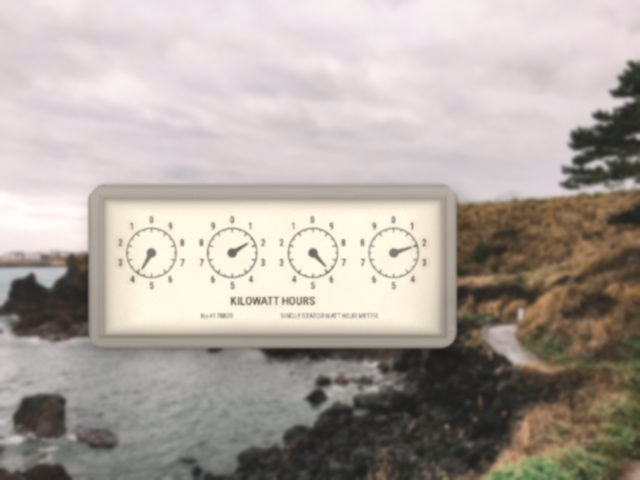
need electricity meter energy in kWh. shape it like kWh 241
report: kWh 4162
